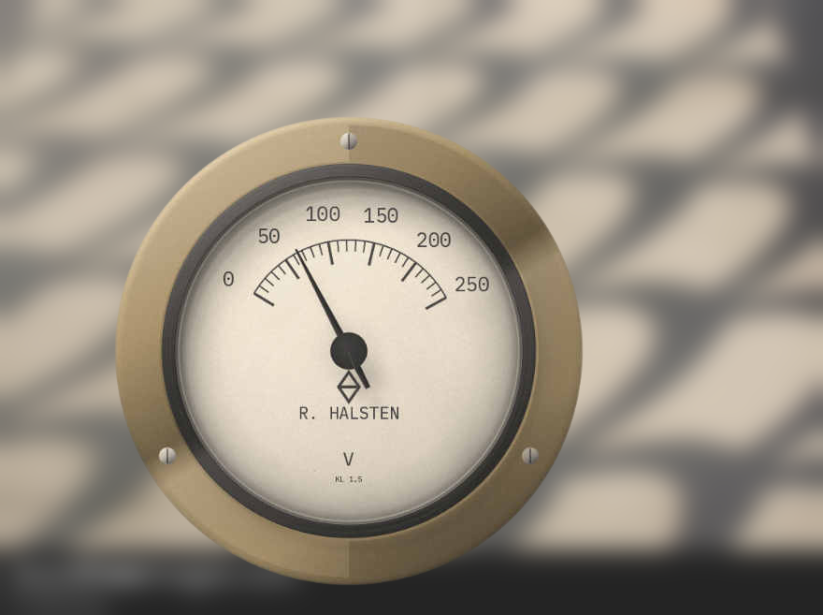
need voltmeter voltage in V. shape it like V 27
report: V 65
